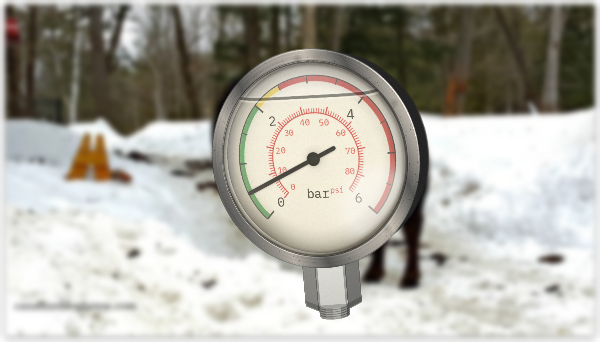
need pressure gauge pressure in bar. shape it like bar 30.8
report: bar 0.5
